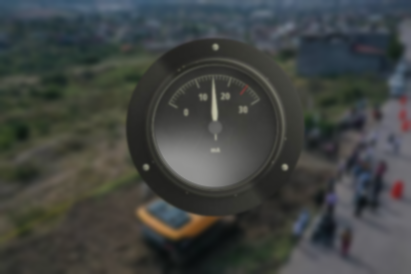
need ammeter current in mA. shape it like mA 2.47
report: mA 15
